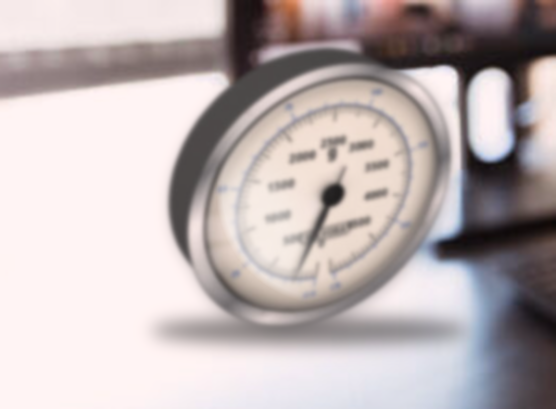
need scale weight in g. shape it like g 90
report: g 250
